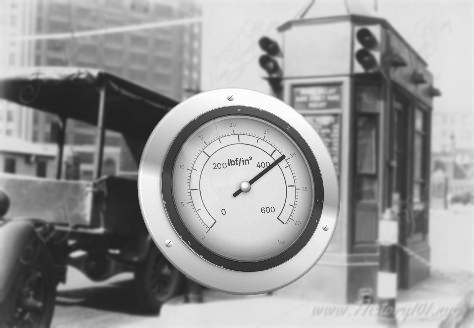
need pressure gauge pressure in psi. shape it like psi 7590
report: psi 425
